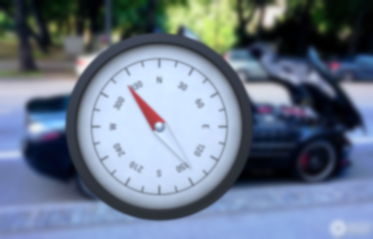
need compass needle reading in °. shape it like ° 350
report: ° 322.5
